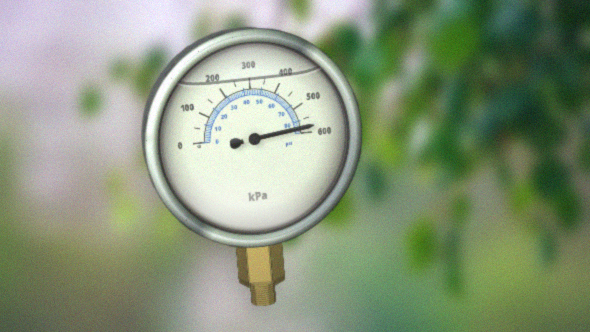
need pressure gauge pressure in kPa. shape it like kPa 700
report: kPa 575
